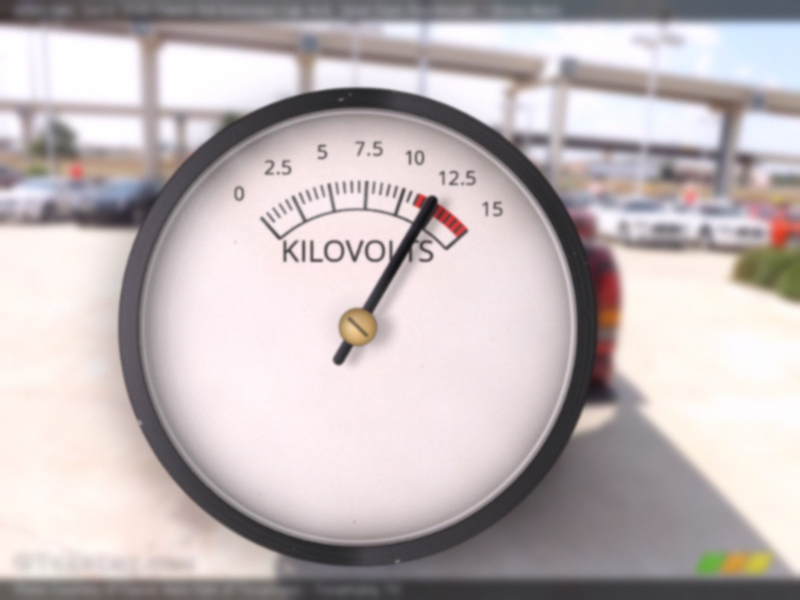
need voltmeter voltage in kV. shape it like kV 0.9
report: kV 12
